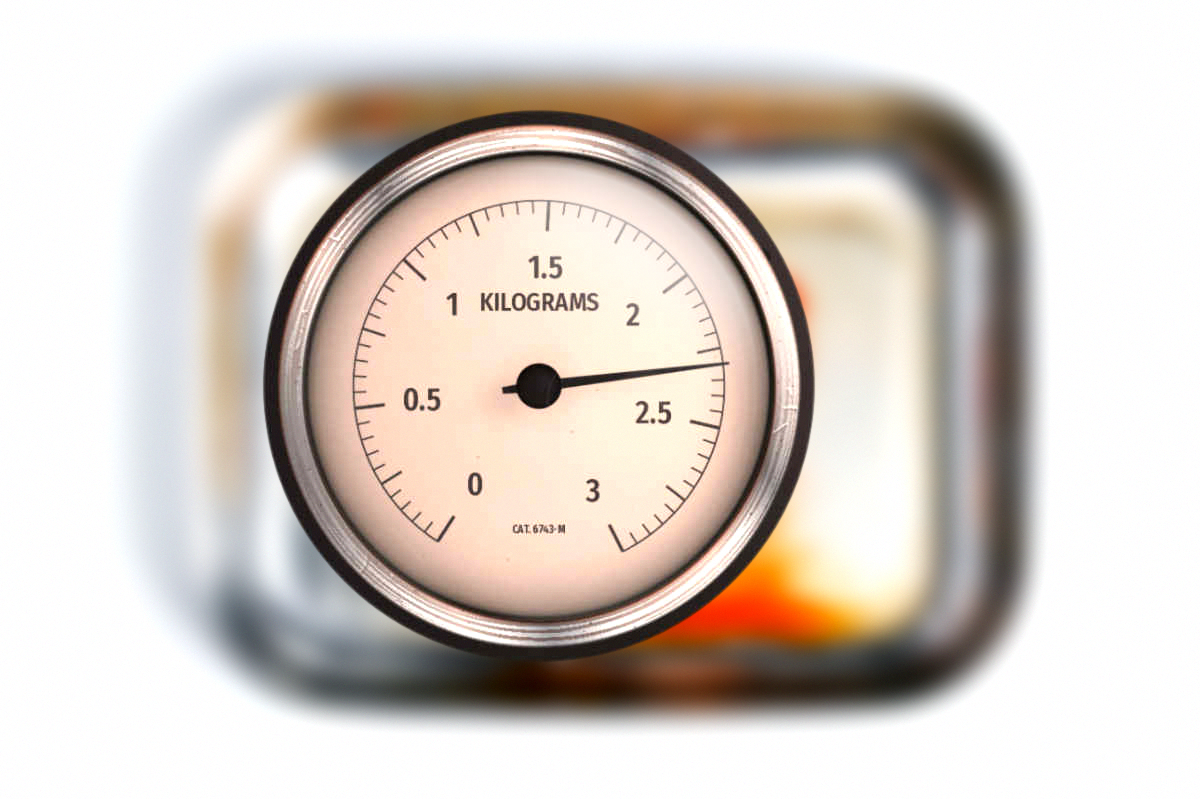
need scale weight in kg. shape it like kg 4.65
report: kg 2.3
